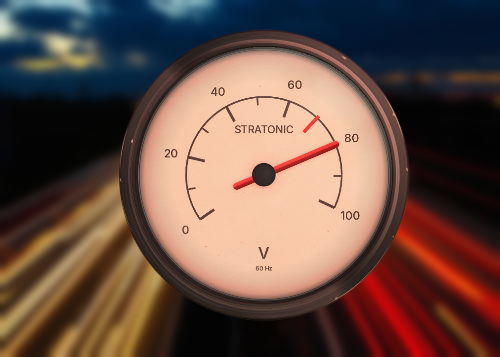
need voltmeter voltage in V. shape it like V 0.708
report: V 80
